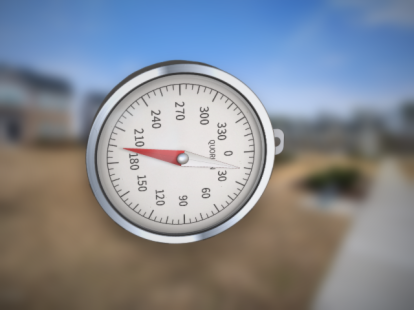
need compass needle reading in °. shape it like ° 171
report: ° 195
